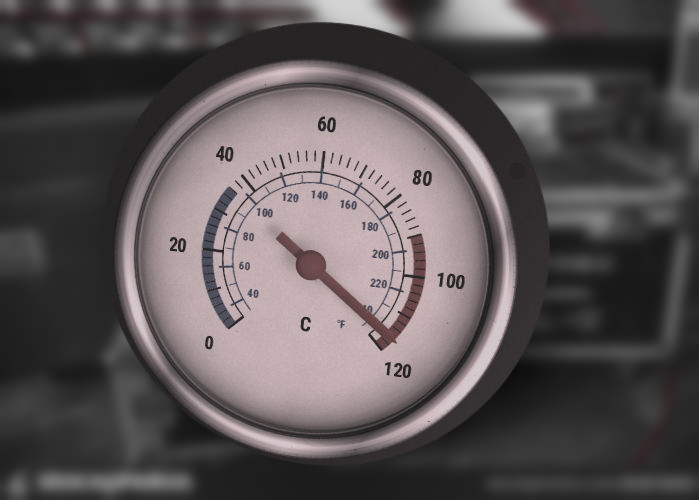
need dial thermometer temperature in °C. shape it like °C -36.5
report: °C 116
